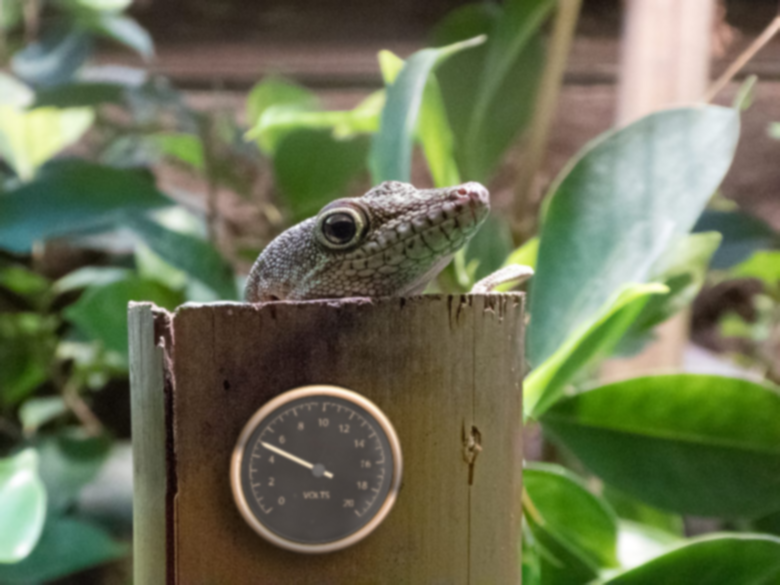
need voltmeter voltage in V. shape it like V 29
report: V 5
